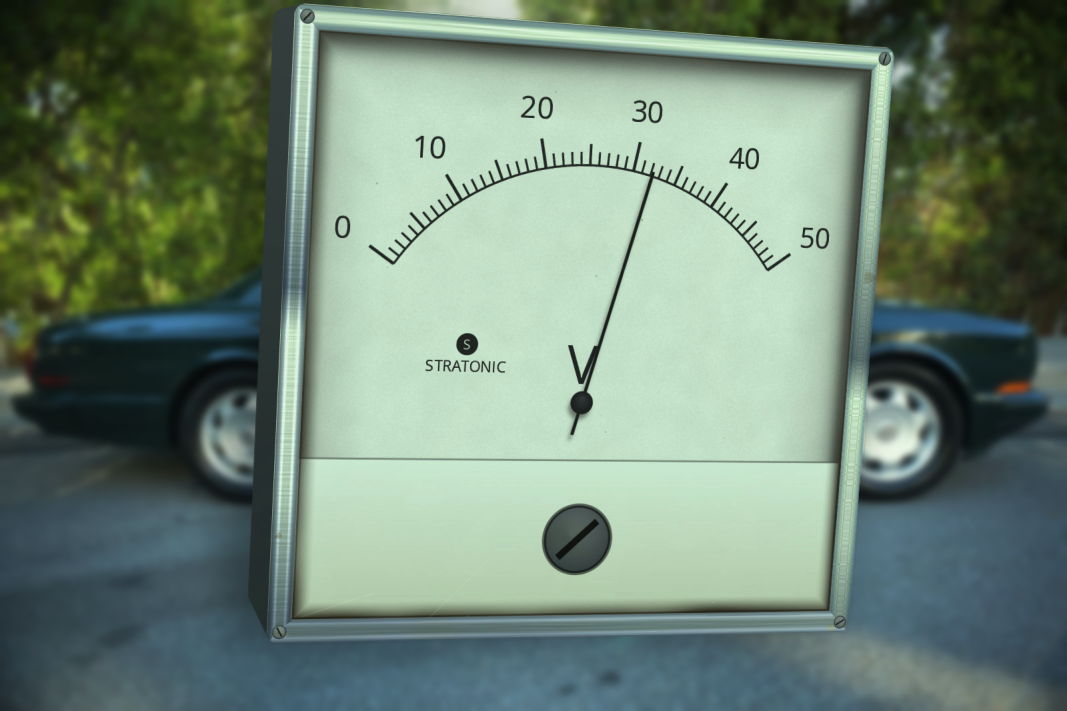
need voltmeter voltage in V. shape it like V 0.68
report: V 32
